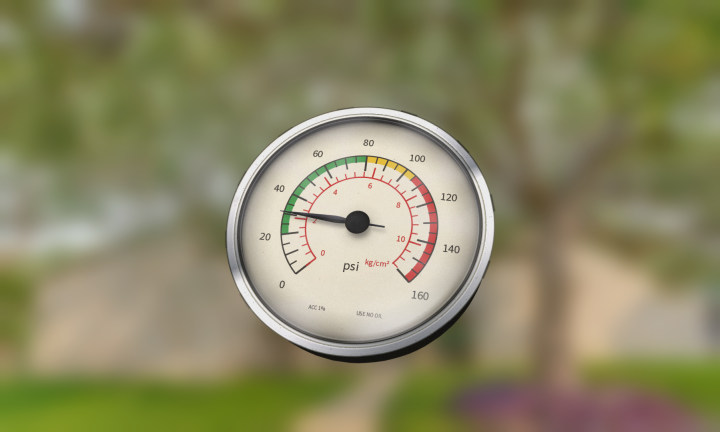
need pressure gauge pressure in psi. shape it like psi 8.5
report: psi 30
